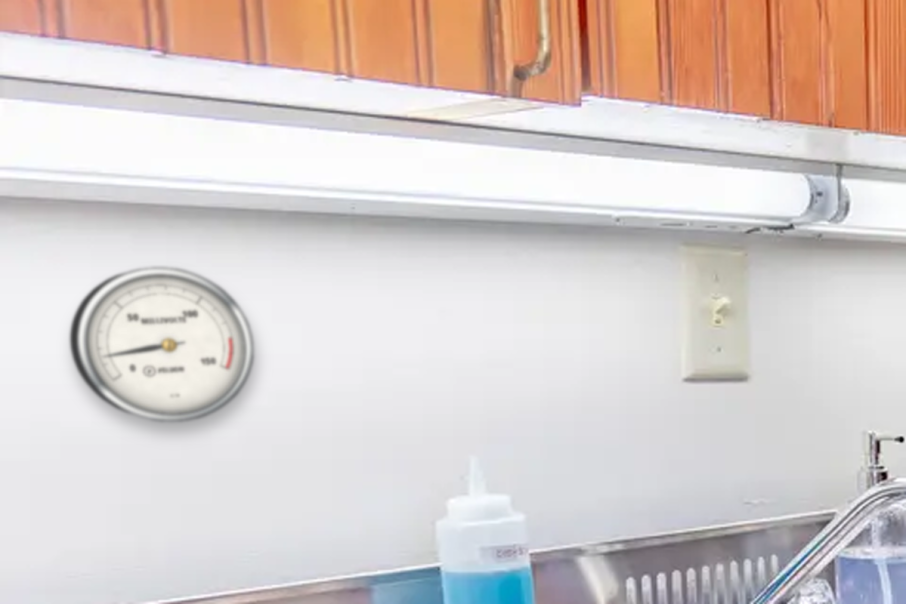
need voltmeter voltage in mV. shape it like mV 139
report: mV 15
